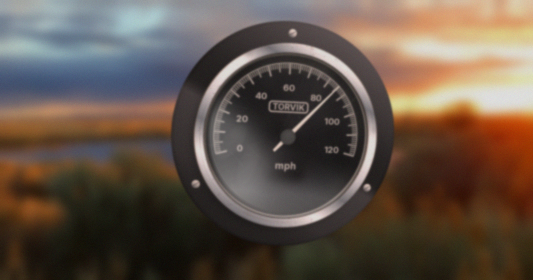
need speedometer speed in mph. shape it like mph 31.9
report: mph 85
